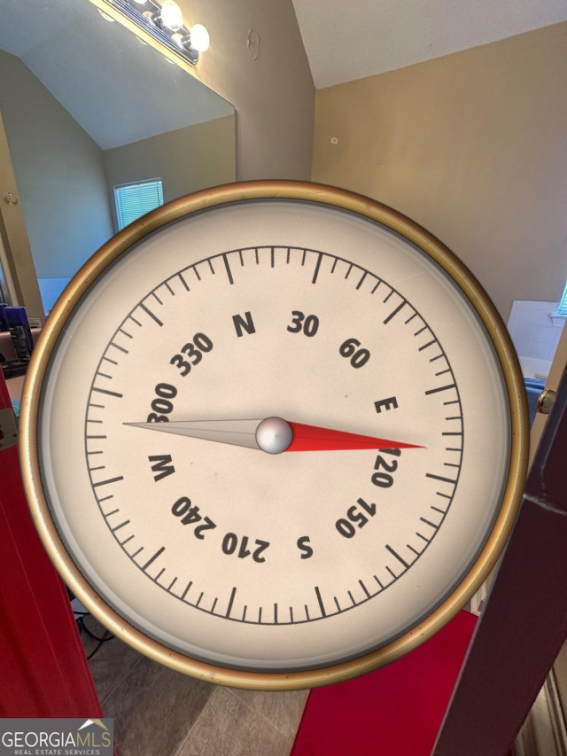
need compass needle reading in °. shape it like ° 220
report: ° 110
